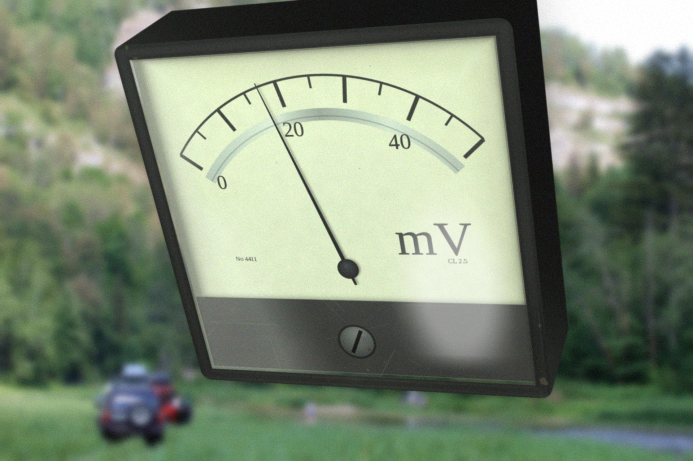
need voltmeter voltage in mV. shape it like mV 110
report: mV 17.5
